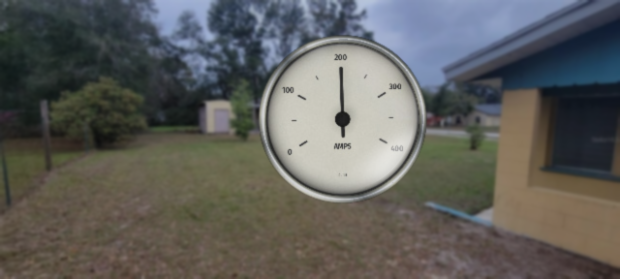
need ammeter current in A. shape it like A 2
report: A 200
